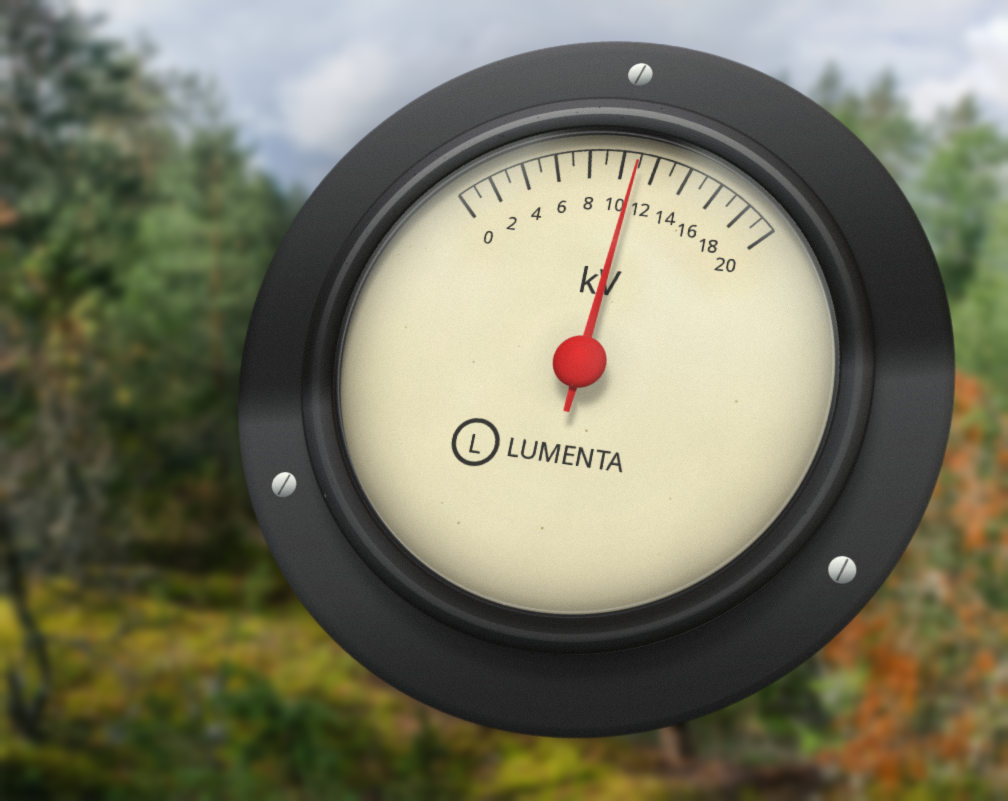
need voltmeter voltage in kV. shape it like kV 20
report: kV 11
